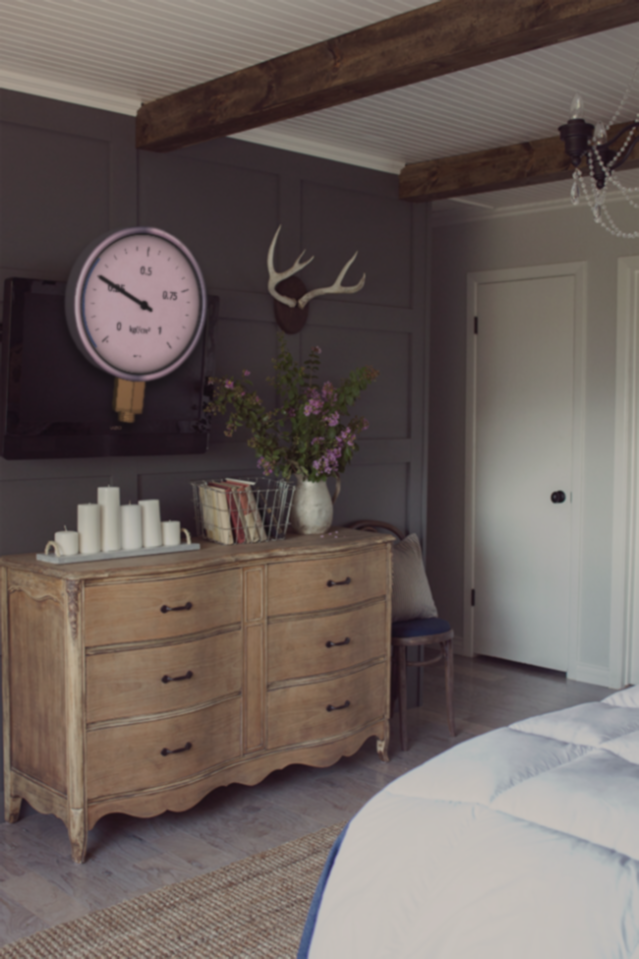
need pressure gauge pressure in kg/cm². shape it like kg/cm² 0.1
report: kg/cm² 0.25
